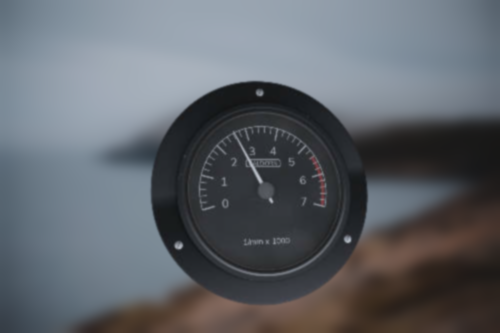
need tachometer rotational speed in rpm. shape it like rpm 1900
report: rpm 2600
